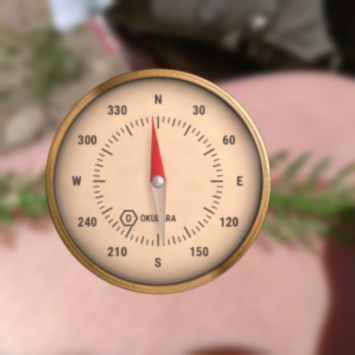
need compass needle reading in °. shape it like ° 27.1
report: ° 355
